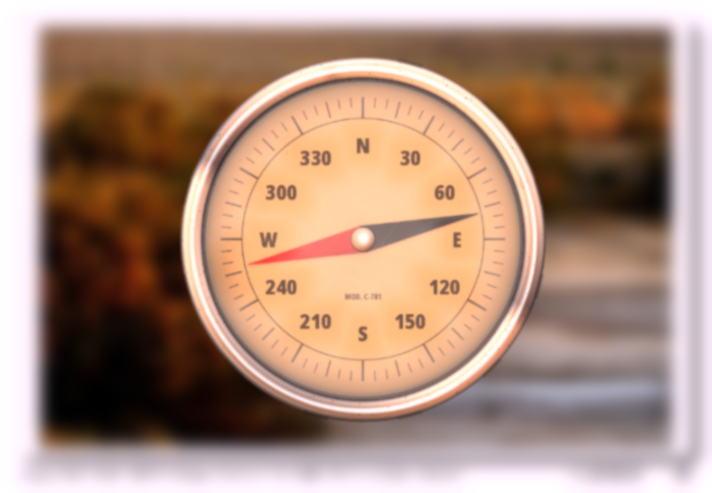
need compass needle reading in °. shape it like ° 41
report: ° 257.5
